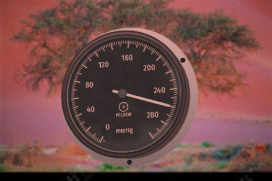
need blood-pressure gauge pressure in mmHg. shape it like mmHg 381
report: mmHg 260
